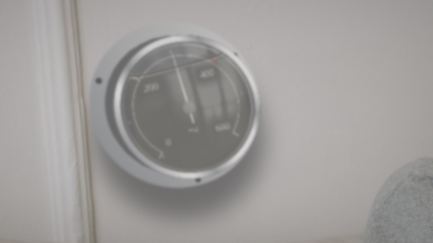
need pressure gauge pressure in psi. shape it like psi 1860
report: psi 300
